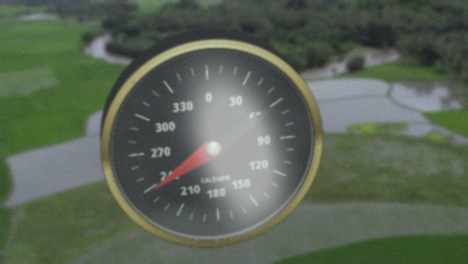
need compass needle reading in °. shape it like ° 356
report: ° 240
